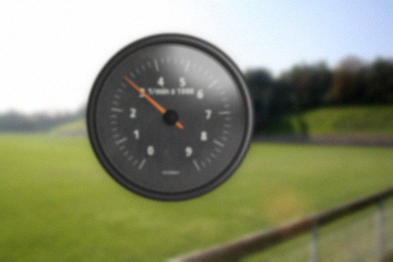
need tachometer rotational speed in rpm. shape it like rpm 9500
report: rpm 3000
